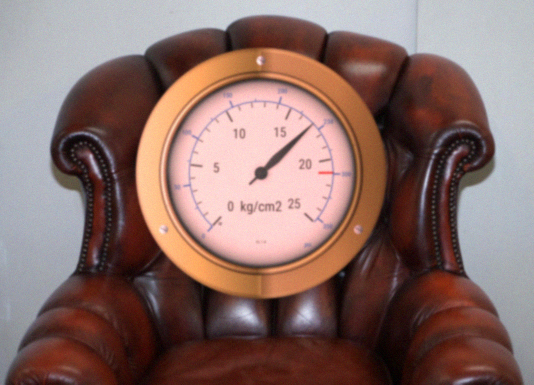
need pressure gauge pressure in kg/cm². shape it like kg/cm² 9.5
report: kg/cm² 17
